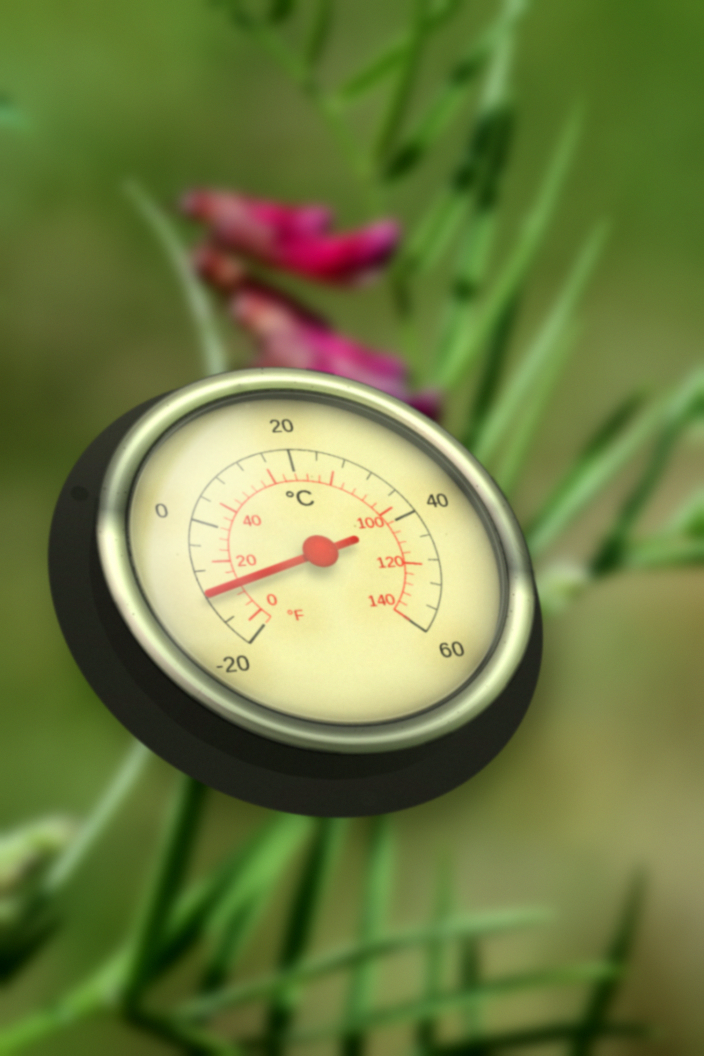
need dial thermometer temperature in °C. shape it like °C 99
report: °C -12
